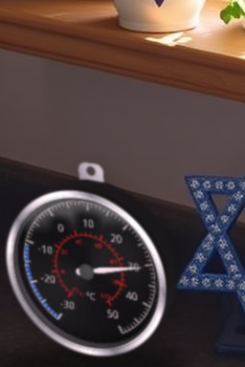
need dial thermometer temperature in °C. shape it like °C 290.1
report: °C 30
